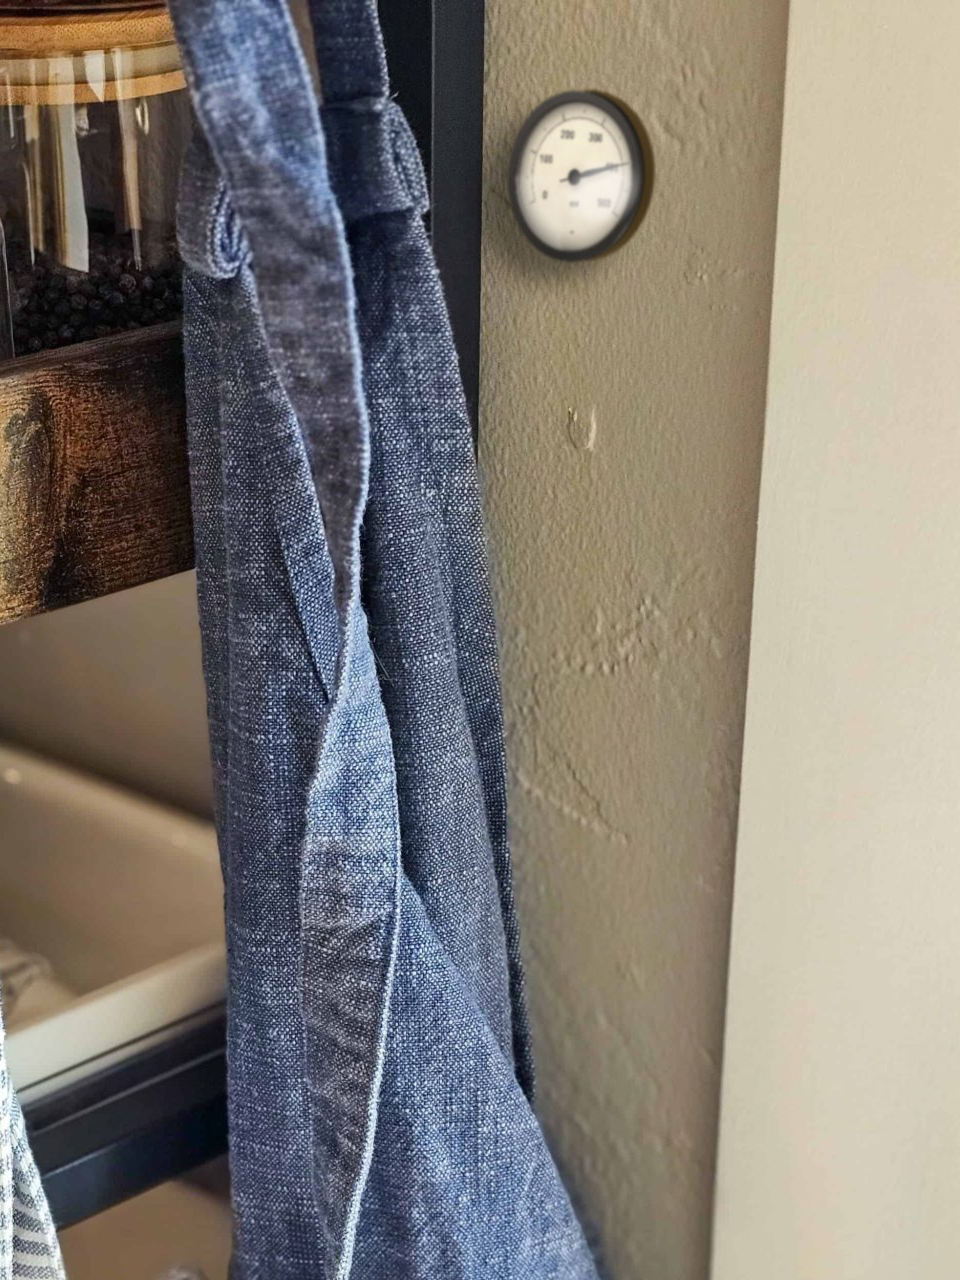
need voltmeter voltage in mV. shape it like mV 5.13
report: mV 400
